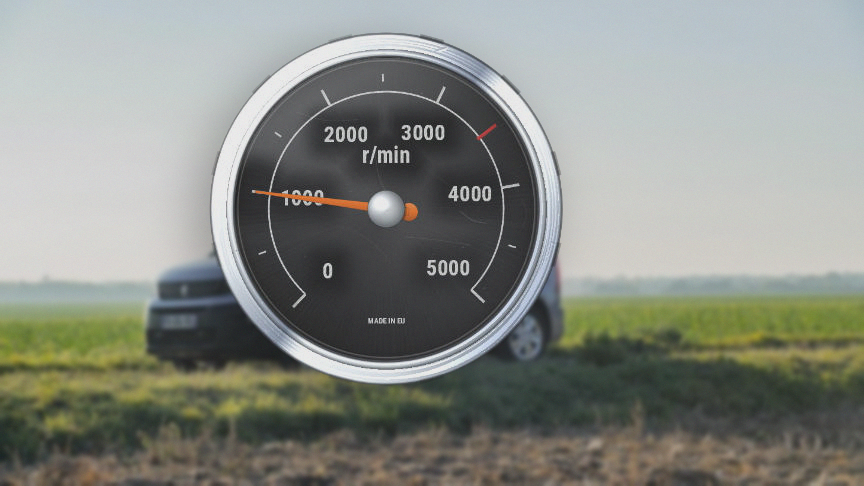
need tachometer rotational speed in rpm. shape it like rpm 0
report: rpm 1000
